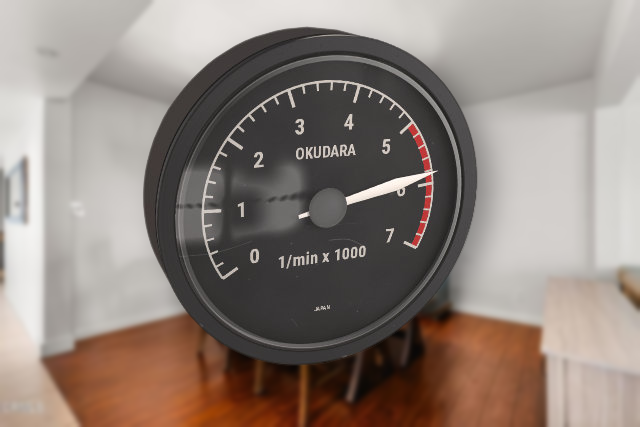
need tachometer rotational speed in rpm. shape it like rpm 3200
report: rpm 5800
